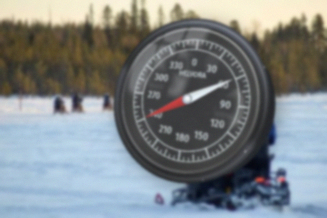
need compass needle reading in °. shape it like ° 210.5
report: ° 240
